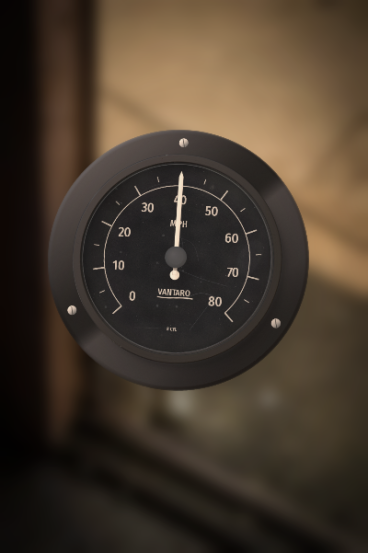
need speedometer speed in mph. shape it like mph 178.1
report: mph 40
